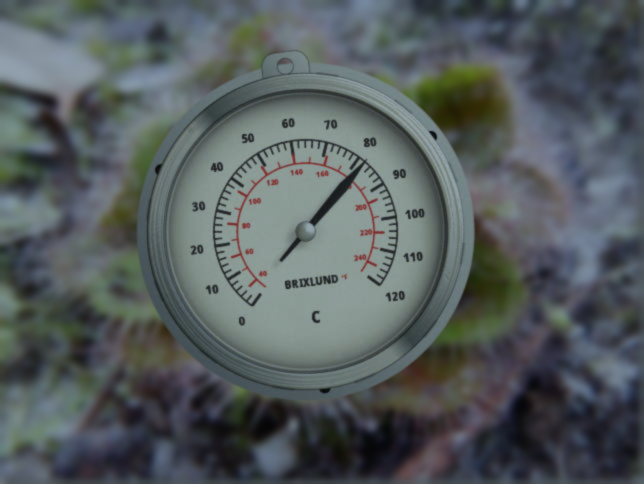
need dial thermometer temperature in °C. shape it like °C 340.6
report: °C 82
